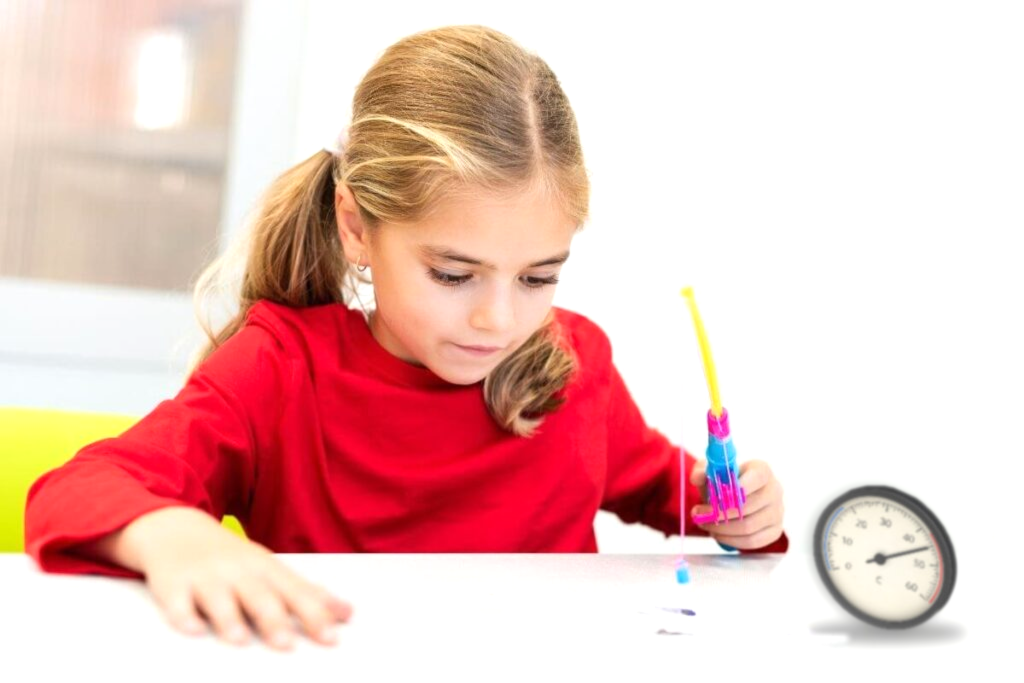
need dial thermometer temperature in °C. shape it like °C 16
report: °C 45
